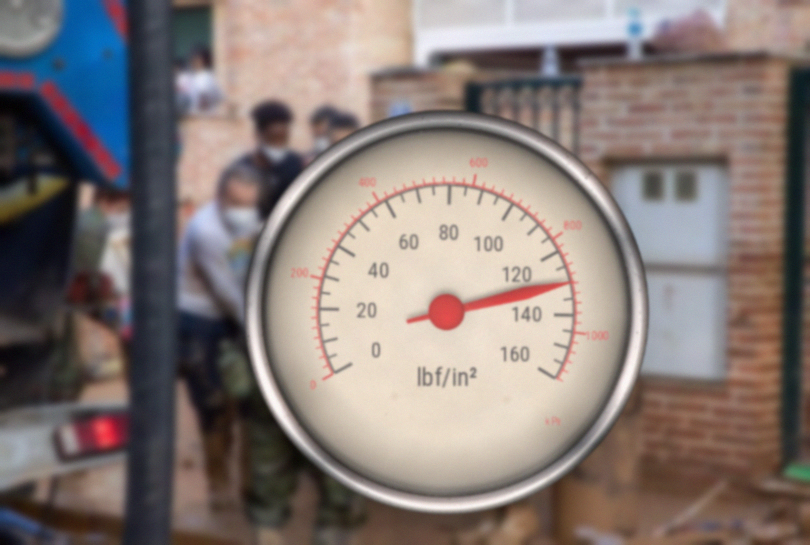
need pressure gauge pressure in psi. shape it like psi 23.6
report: psi 130
